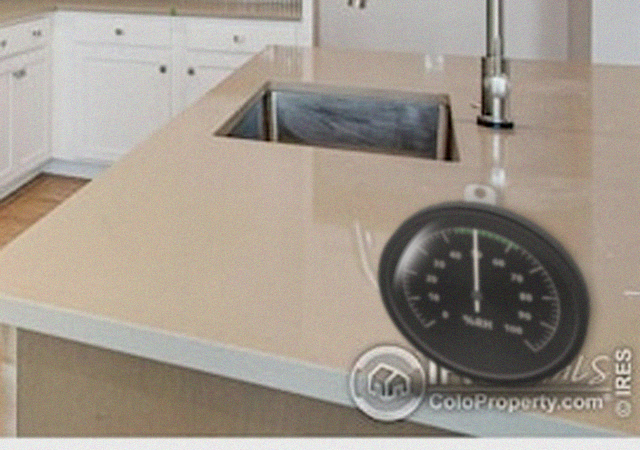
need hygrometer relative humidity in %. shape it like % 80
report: % 50
